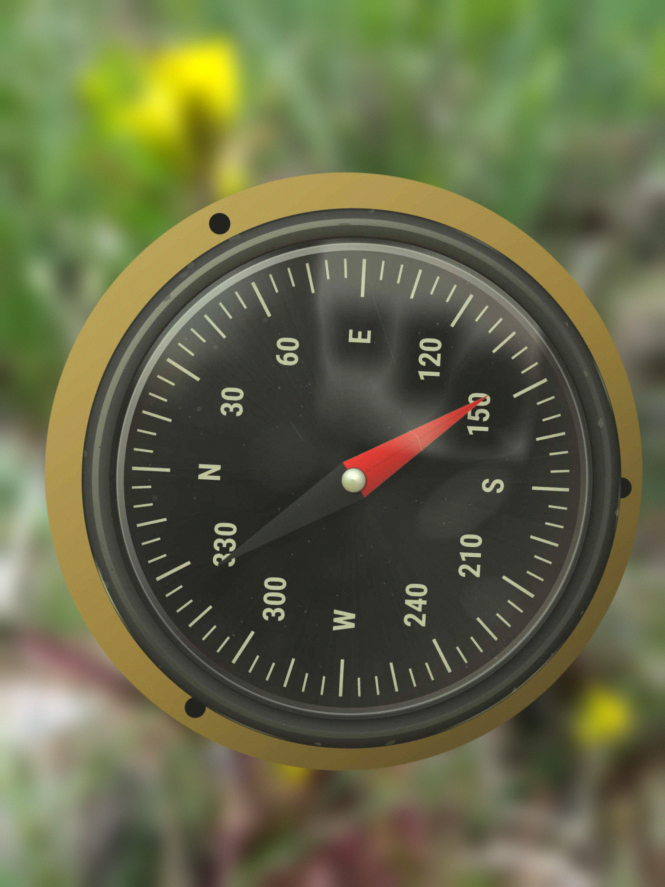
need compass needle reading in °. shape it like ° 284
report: ° 145
